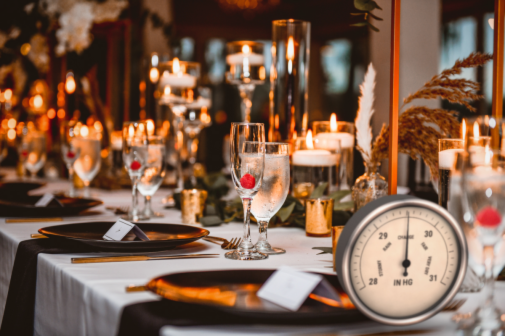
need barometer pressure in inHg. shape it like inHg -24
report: inHg 29.5
